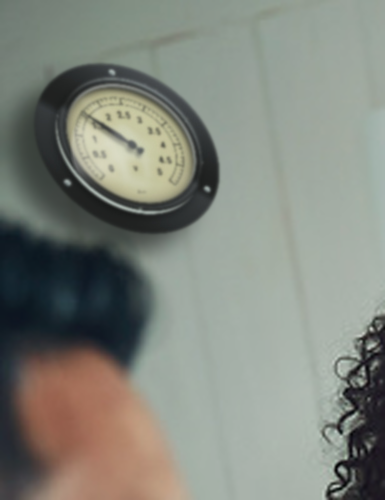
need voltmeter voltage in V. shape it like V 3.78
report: V 1.5
